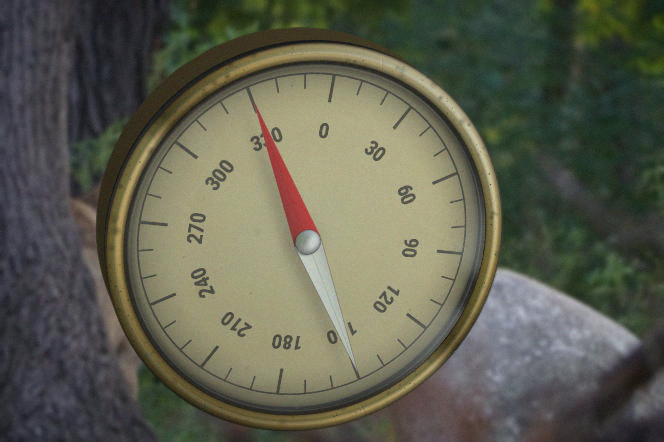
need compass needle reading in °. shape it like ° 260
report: ° 330
